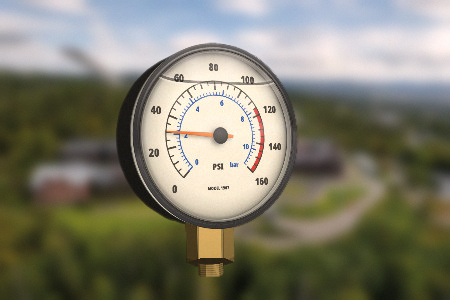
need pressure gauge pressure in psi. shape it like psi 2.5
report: psi 30
